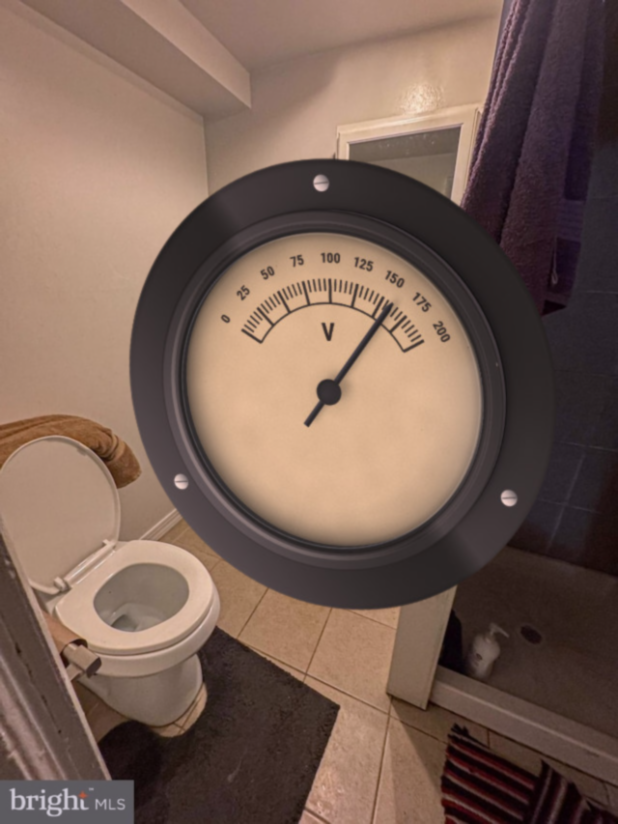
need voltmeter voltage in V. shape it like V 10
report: V 160
